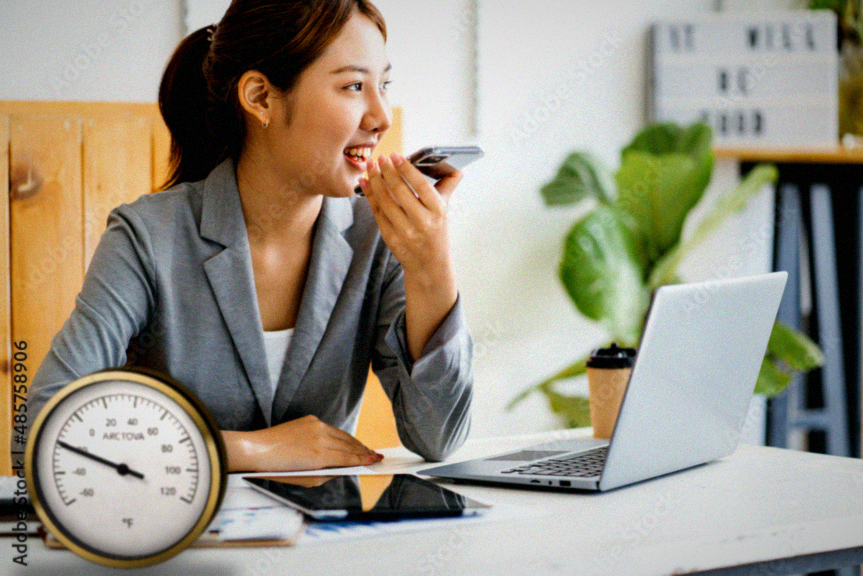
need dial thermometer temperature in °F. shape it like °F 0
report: °F -20
